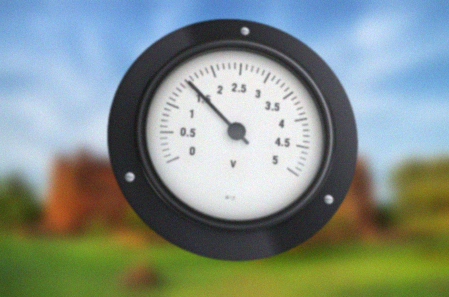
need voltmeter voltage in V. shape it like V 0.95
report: V 1.5
